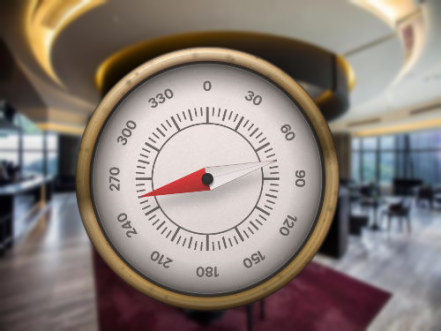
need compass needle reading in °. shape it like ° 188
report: ° 255
